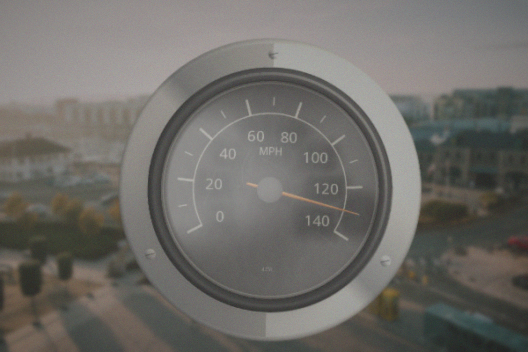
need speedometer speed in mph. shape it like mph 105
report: mph 130
